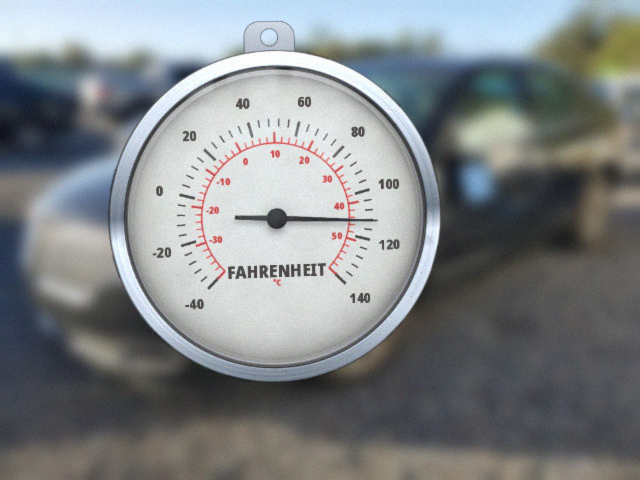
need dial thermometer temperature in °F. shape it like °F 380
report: °F 112
